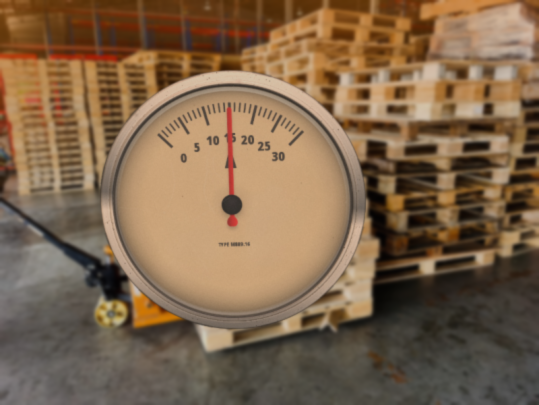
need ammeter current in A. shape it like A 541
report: A 15
